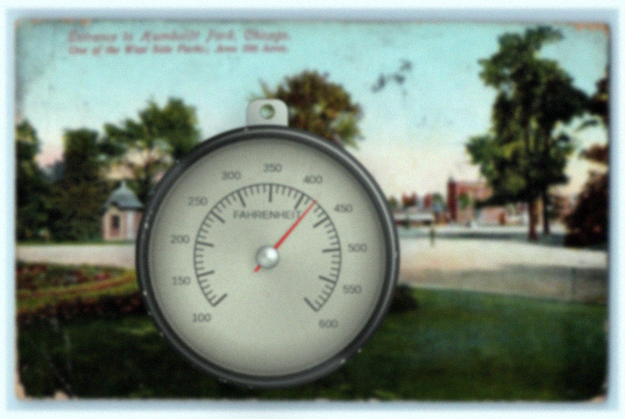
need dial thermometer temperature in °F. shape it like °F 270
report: °F 420
